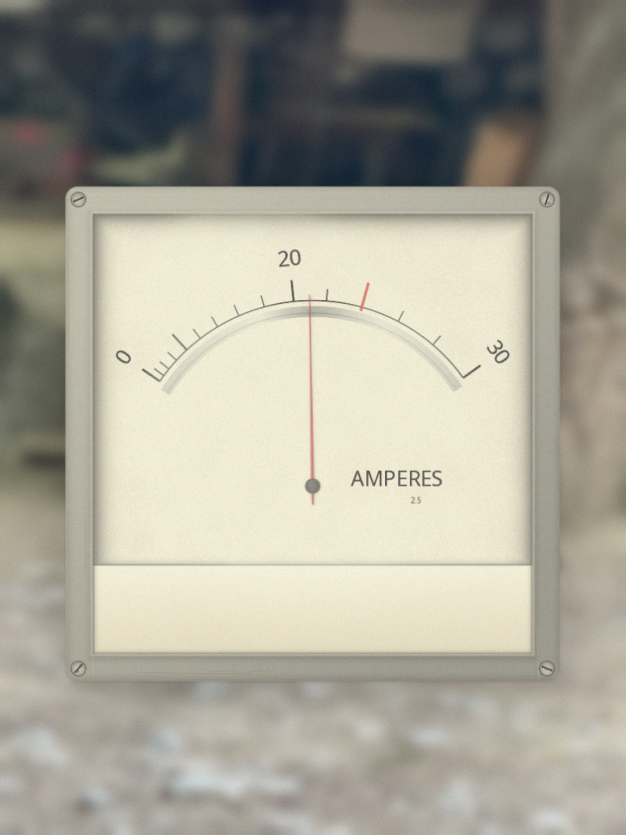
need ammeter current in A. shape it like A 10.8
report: A 21
